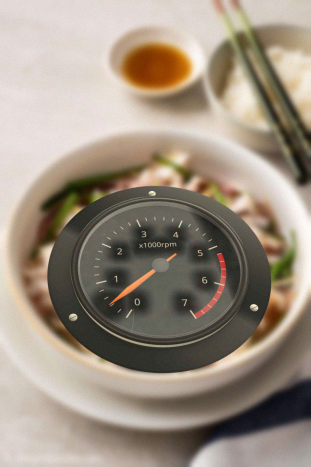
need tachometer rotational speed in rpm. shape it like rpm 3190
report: rpm 400
